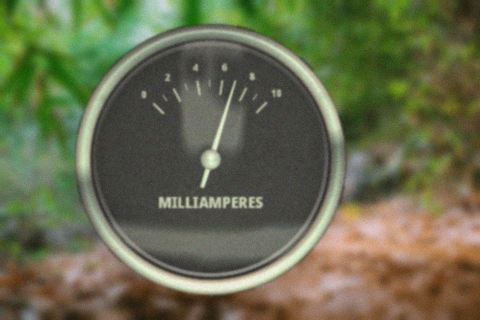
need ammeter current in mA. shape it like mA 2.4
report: mA 7
